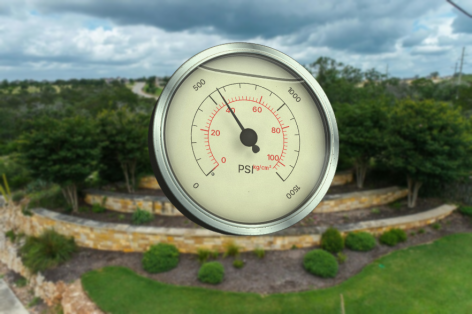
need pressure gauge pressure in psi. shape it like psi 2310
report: psi 550
